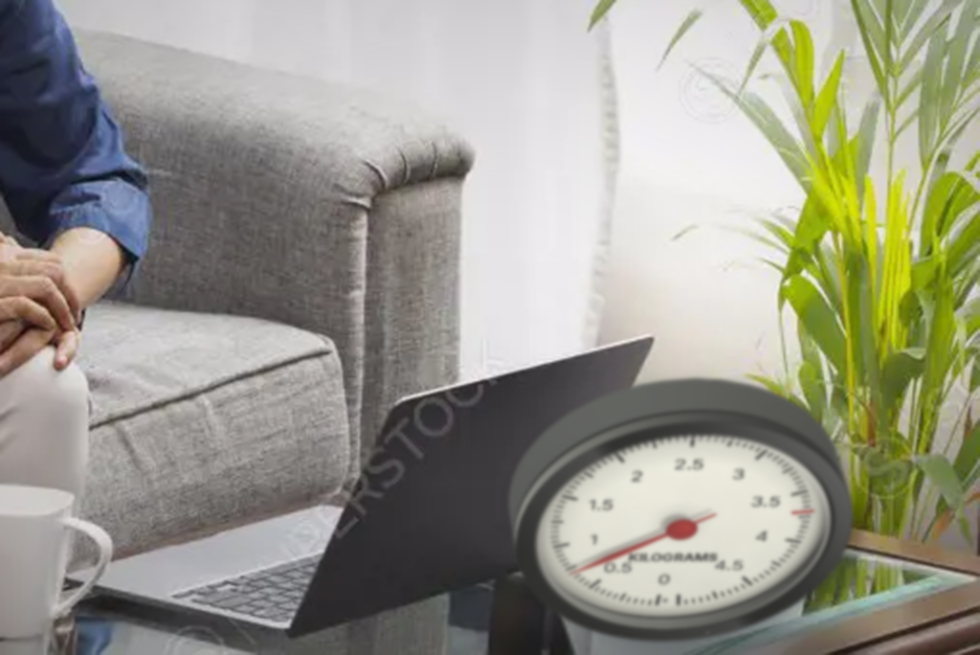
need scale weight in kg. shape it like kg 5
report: kg 0.75
